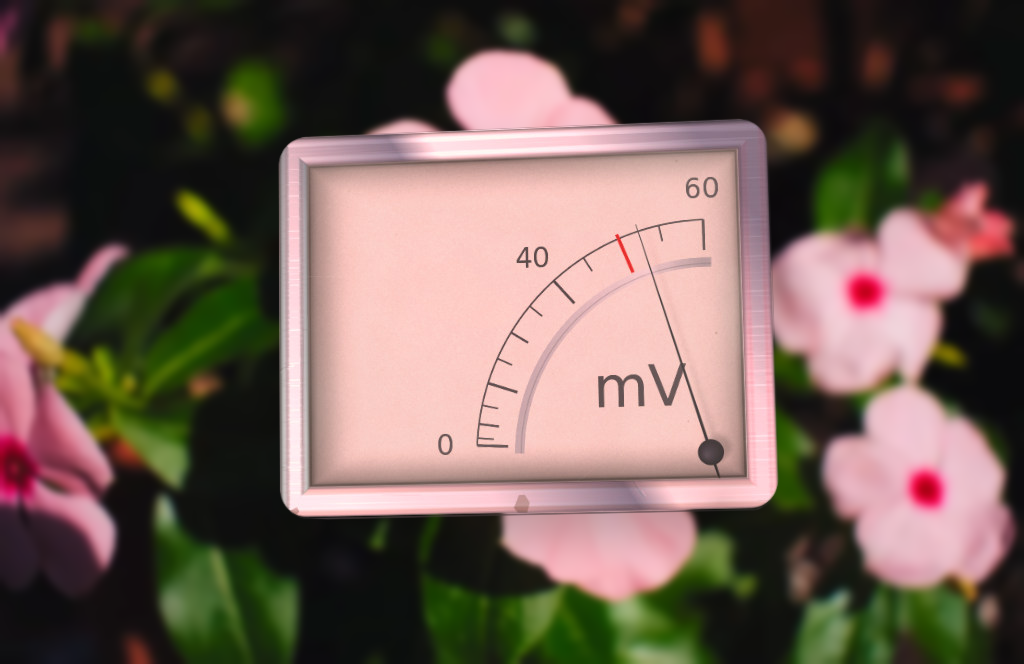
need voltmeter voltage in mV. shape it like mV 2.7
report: mV 52.5
